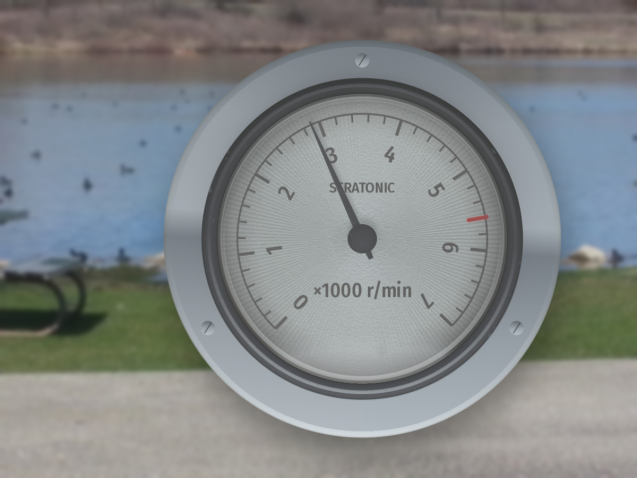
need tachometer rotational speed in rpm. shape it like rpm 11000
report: rpm 2900
